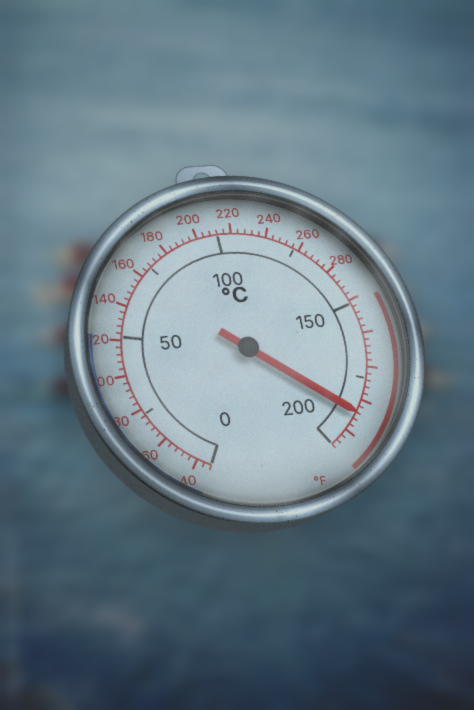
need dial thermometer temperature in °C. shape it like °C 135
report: °C 187.5
